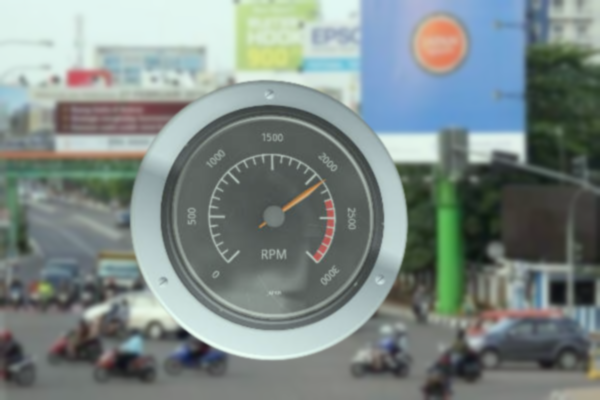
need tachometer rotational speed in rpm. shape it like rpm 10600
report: rpm 2100
